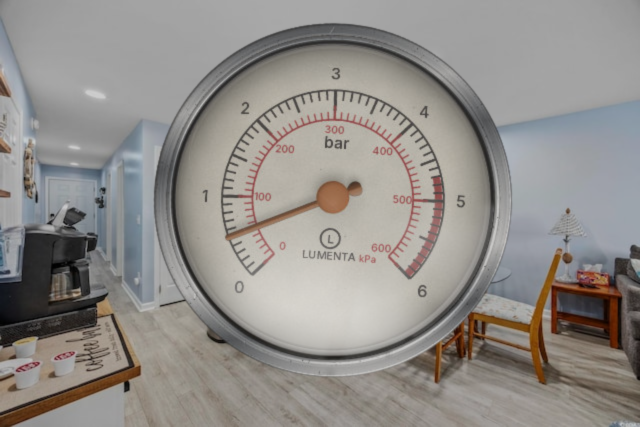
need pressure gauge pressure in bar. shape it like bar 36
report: bar 0.5
